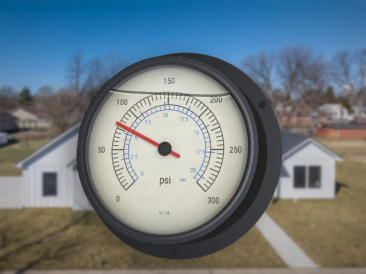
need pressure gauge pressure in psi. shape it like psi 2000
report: psi 80
